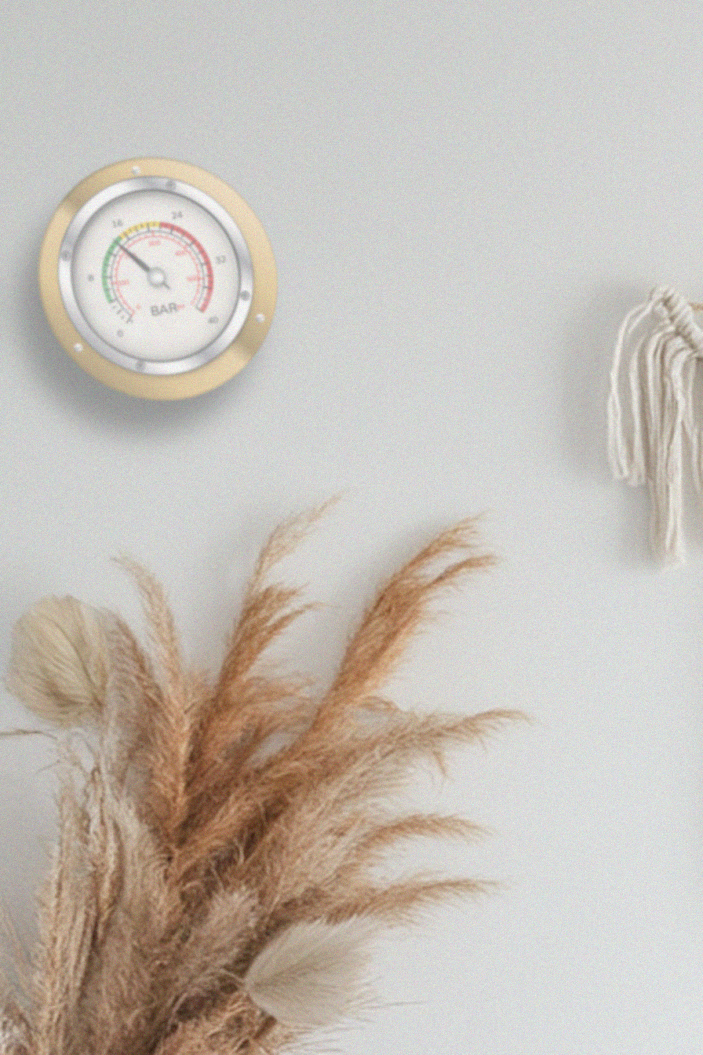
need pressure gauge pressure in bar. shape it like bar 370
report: bar 14
